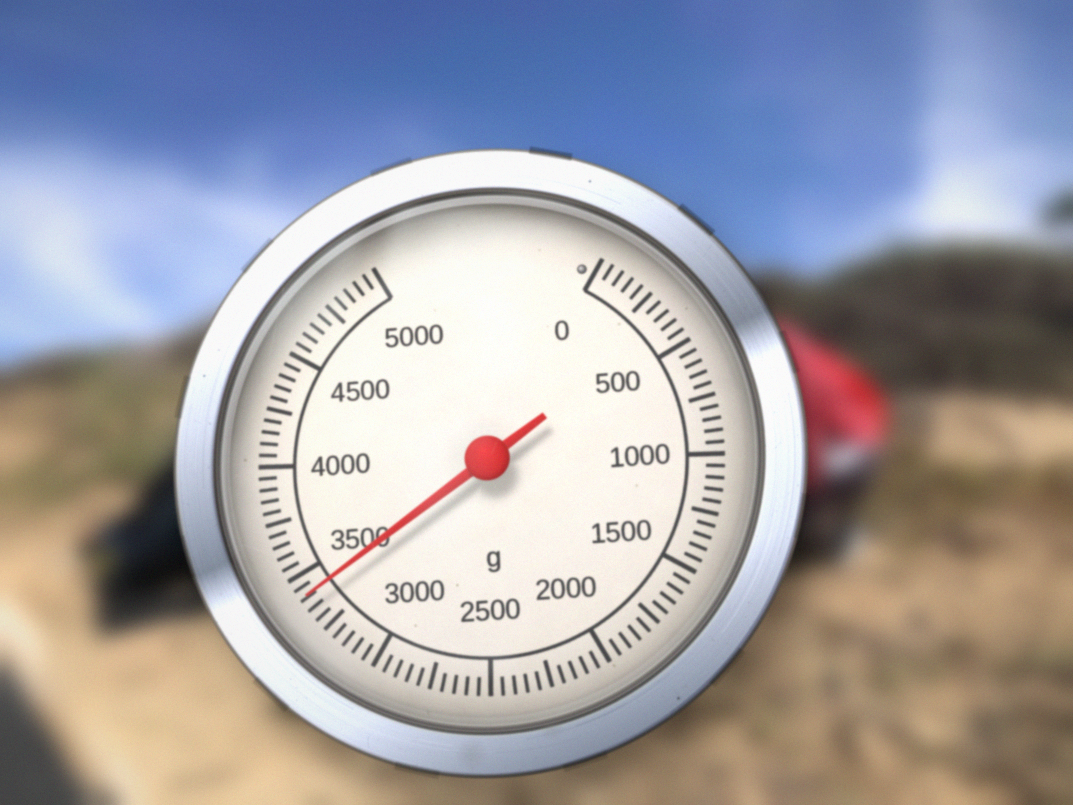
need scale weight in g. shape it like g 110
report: g 3400
